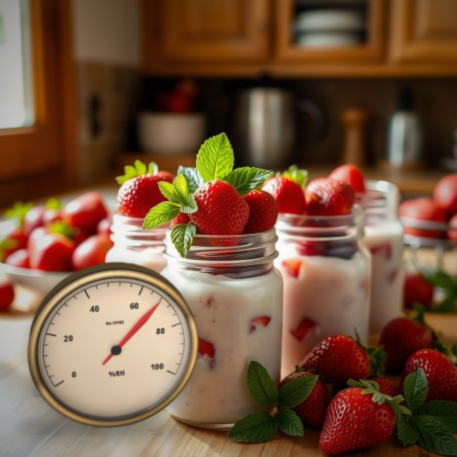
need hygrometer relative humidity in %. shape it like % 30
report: % 68
